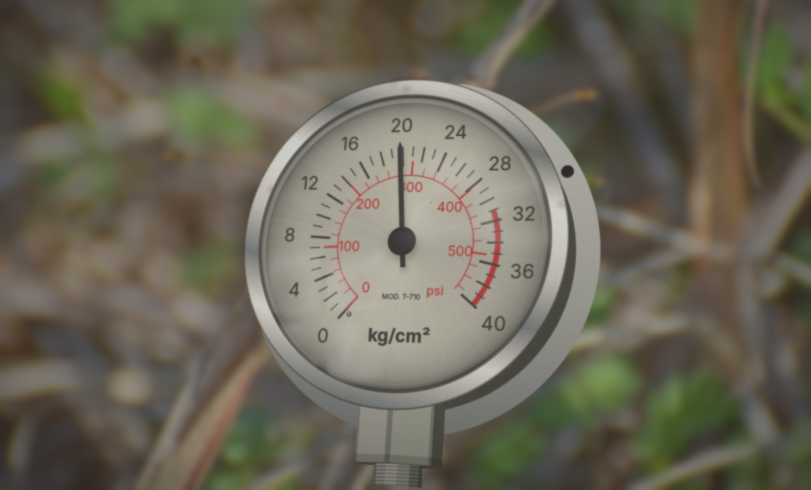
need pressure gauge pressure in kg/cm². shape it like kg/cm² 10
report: kg/cm² 20
